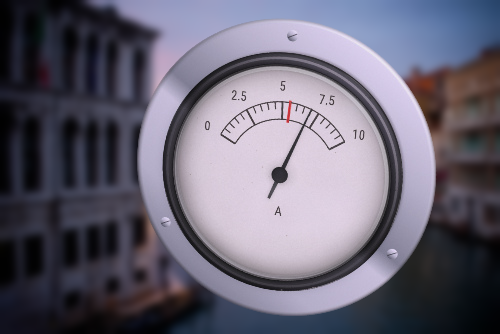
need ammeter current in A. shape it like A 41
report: A 7
